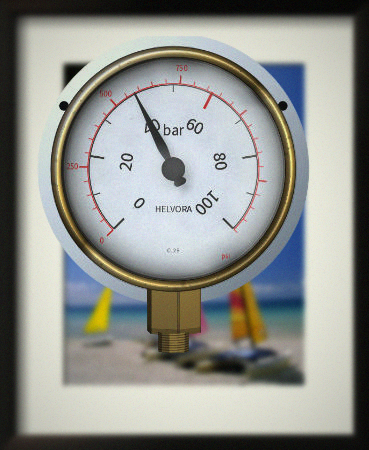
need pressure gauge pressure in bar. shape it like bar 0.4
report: bar 40
